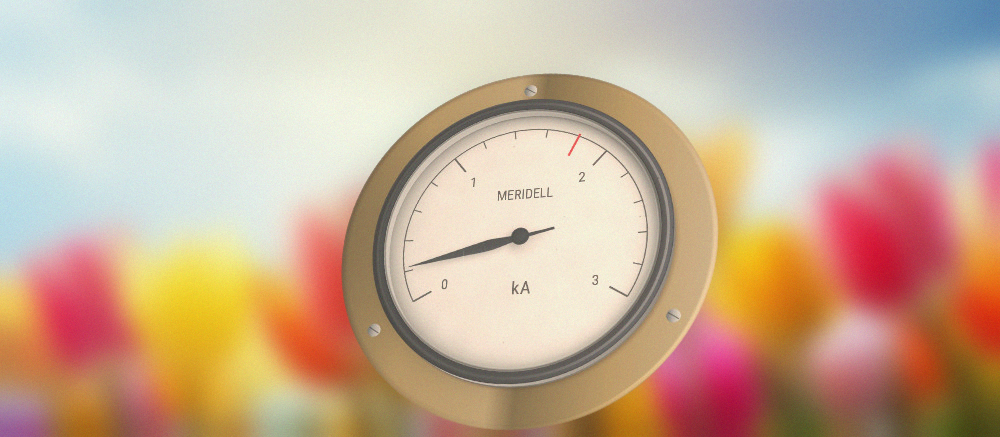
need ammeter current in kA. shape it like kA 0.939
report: kA 0.2
